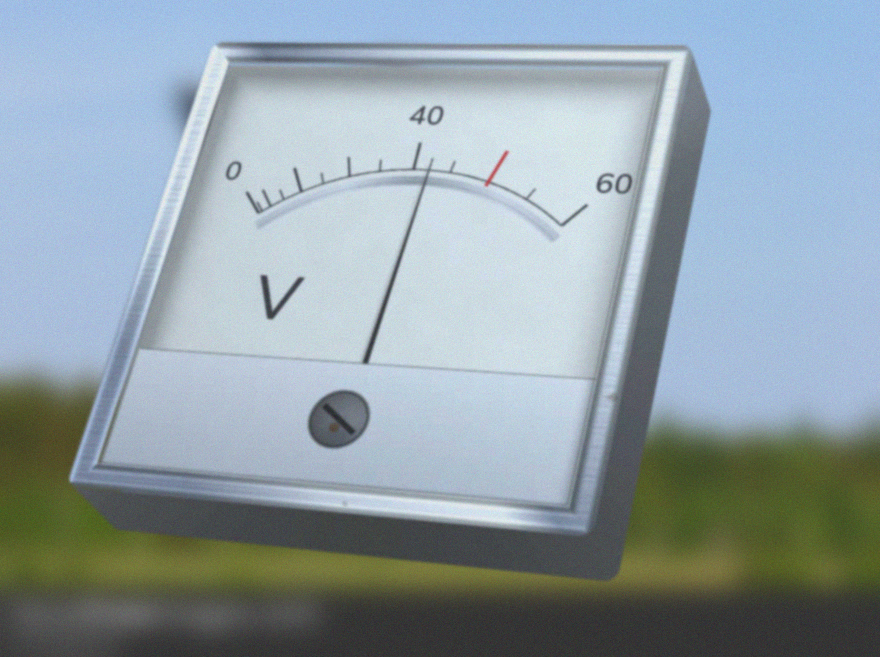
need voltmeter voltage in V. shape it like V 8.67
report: V 42.5
